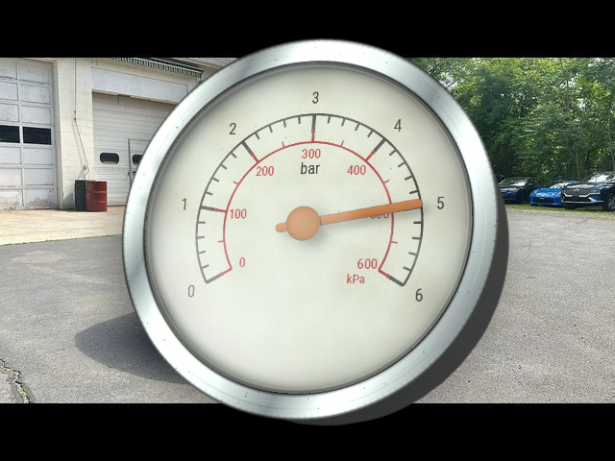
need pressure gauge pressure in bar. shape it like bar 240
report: bar 5
